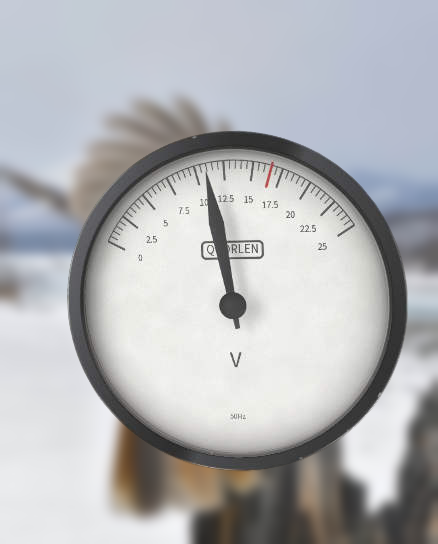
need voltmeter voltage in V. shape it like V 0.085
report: V 11
